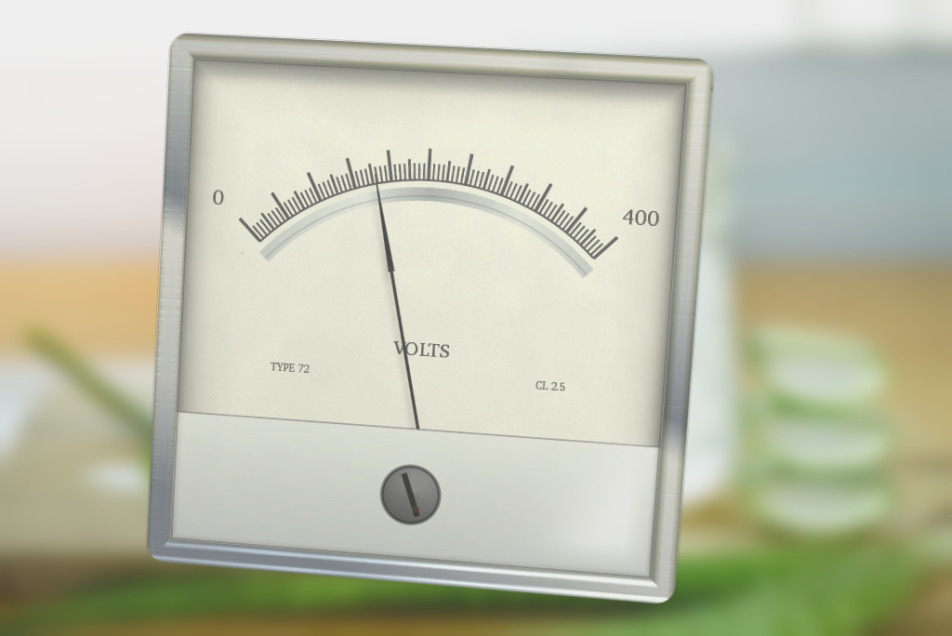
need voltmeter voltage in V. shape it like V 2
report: V 145
